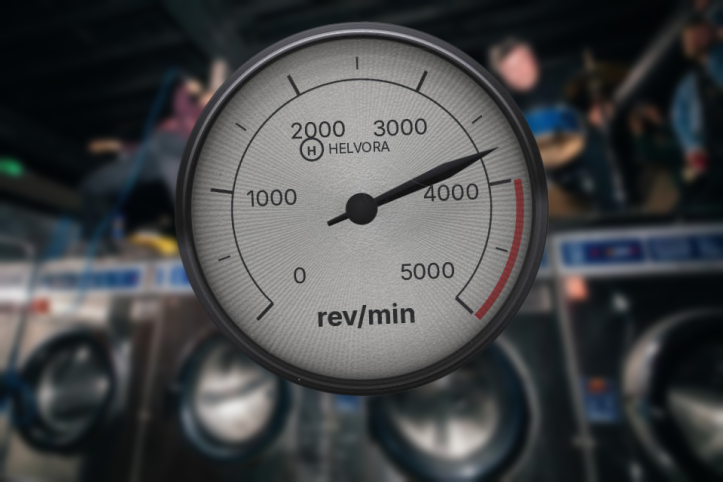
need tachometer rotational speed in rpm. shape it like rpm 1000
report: rpm 3750
